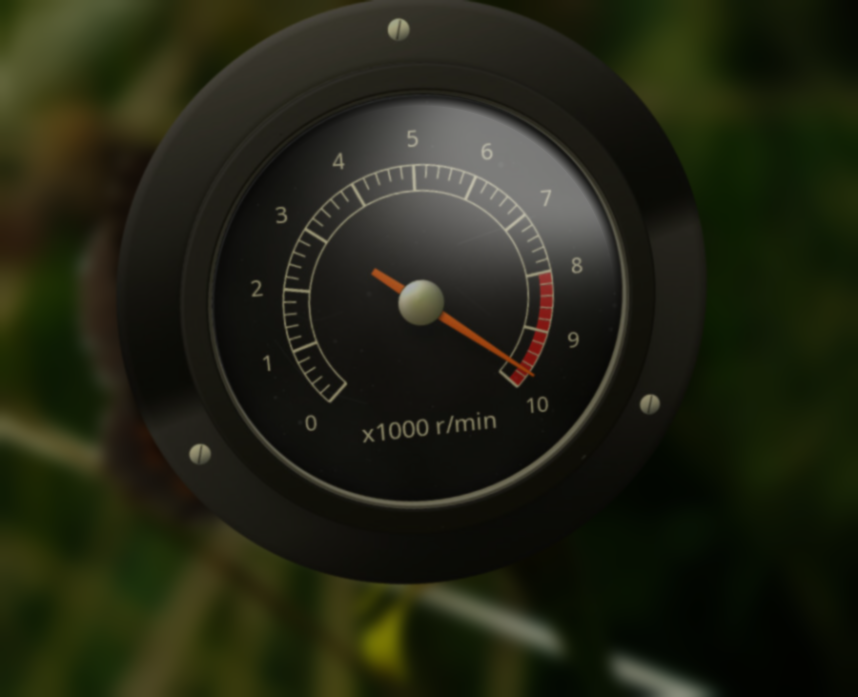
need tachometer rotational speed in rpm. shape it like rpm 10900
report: rpm 9700
